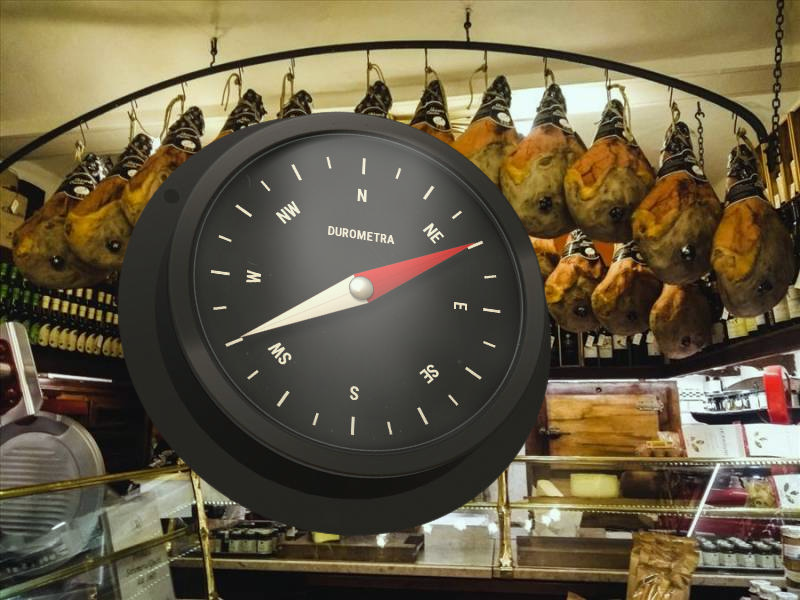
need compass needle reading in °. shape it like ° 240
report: ° 60
